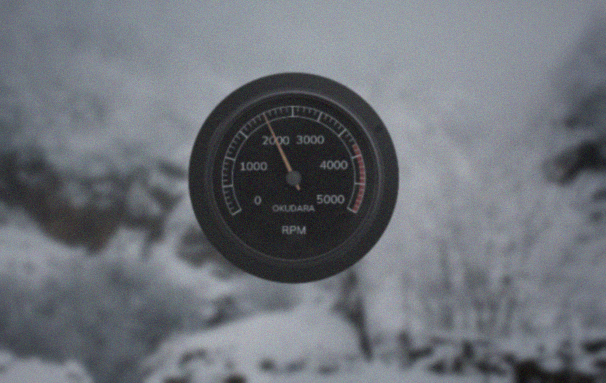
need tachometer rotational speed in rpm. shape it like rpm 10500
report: rpm 2000
